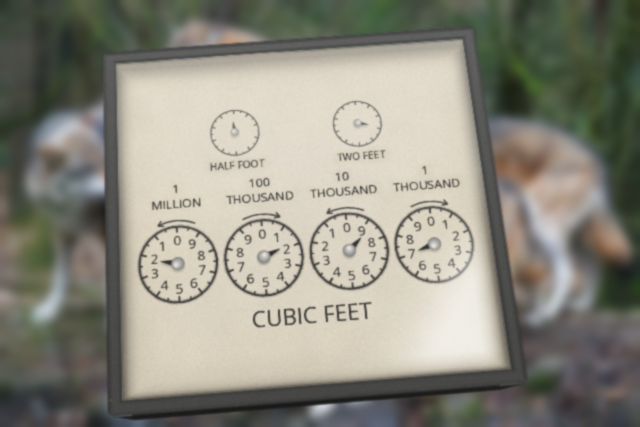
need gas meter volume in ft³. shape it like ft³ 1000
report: ft³ 218700
